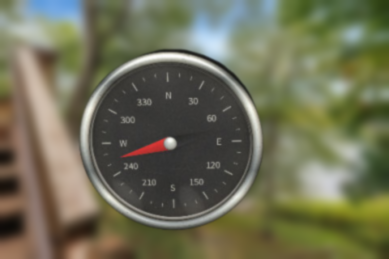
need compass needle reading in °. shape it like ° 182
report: ° 255
